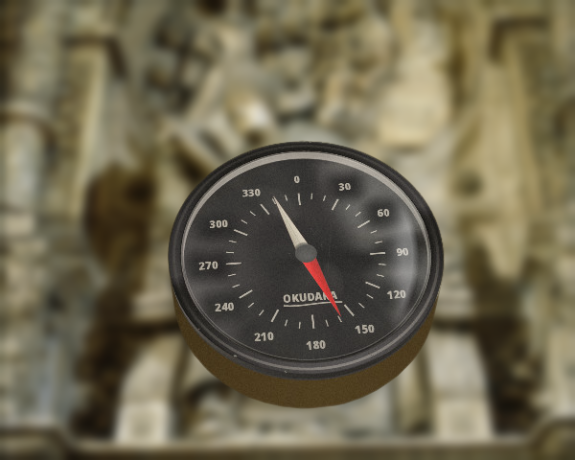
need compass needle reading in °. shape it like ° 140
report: ° 160
